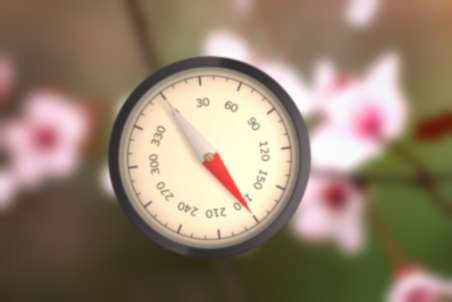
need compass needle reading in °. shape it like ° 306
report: ° 180
